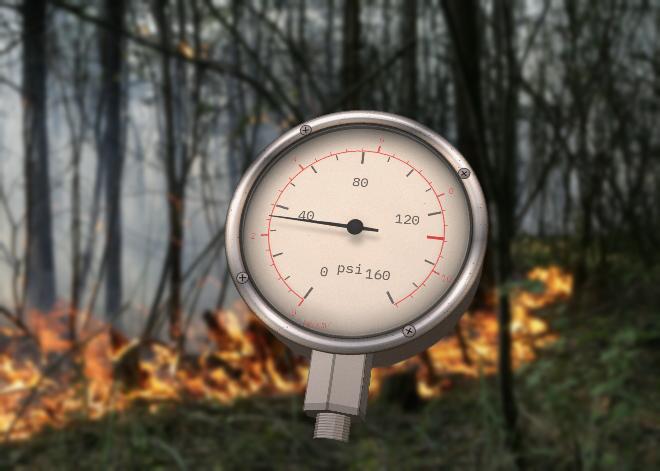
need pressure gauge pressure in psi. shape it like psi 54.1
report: psi 35
